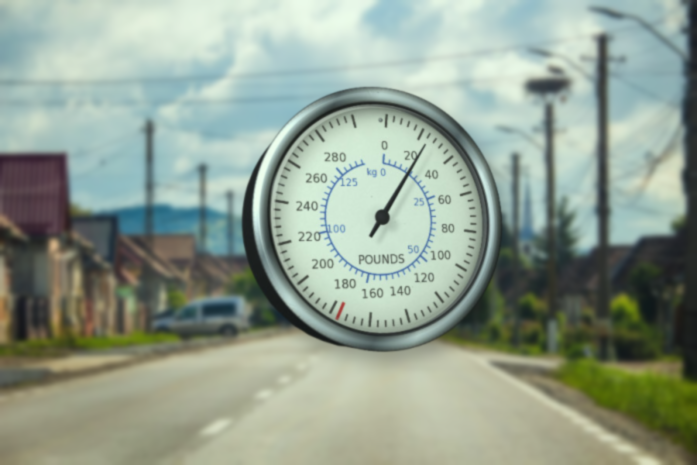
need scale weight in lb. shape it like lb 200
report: lb 24
